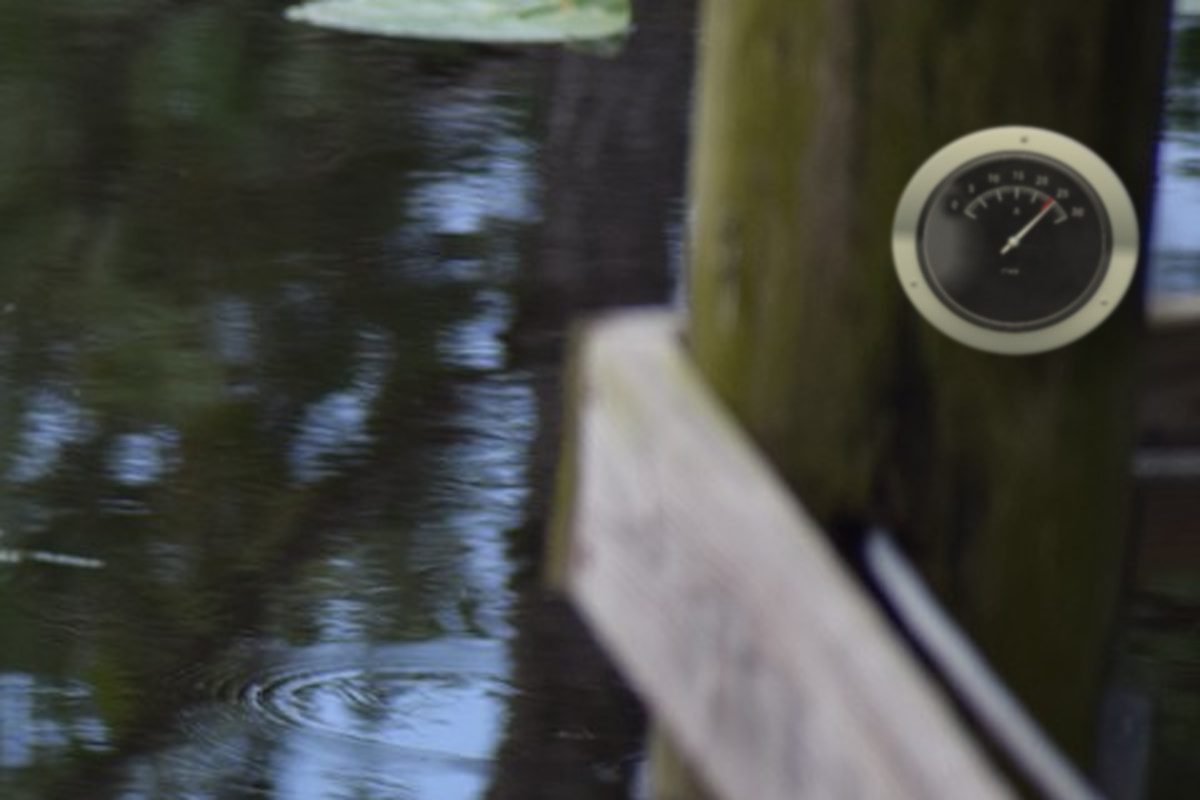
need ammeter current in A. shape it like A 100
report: A 25
